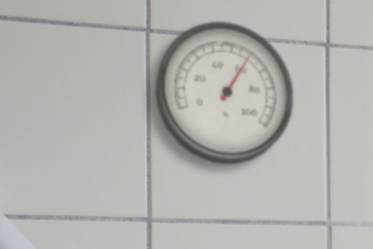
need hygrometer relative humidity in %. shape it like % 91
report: % 60
